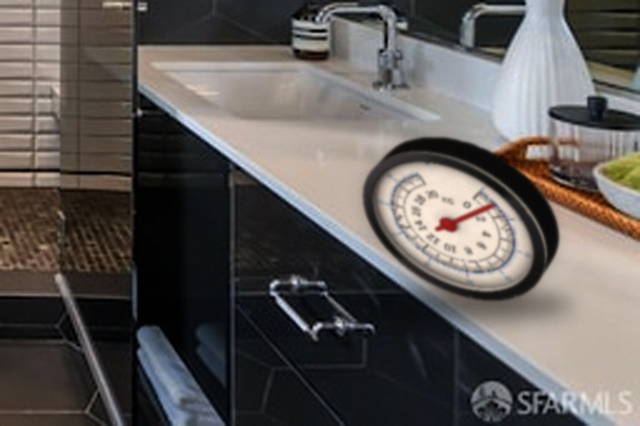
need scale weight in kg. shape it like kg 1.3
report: kg 1
